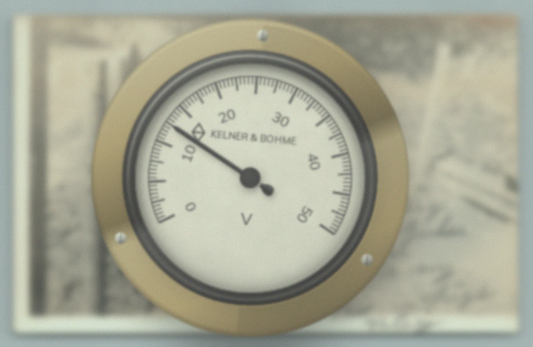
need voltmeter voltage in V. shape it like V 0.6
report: V 12.5
